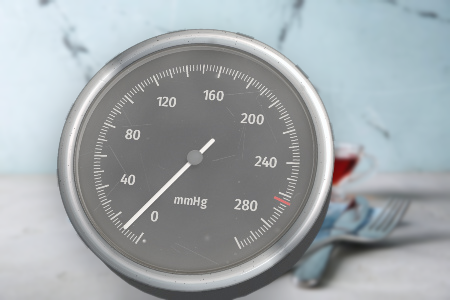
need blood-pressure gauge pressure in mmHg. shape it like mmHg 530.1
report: mmHg 10
